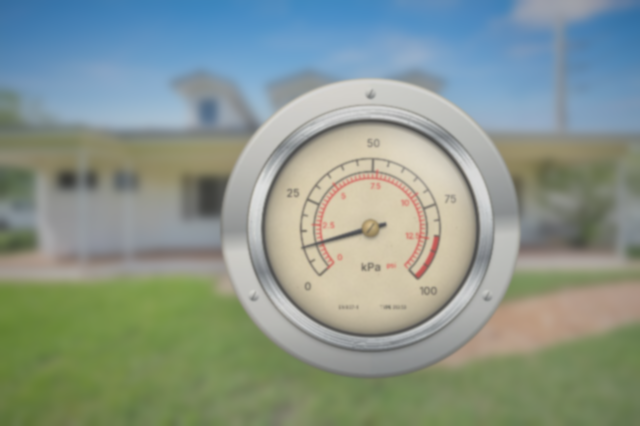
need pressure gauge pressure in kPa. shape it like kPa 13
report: kPa 10
